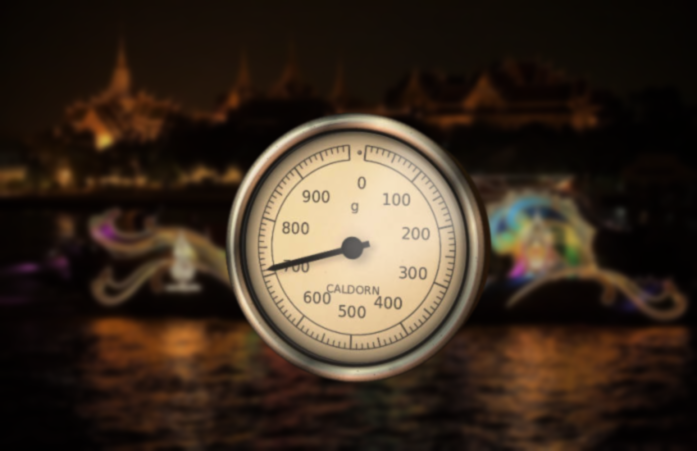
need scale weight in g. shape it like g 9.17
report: g 710
